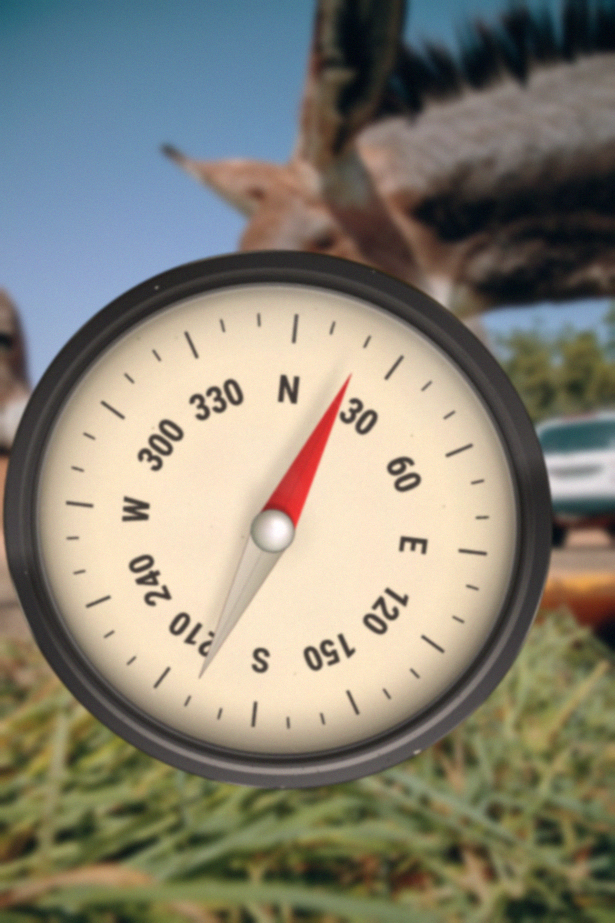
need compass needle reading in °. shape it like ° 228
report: ° 20
